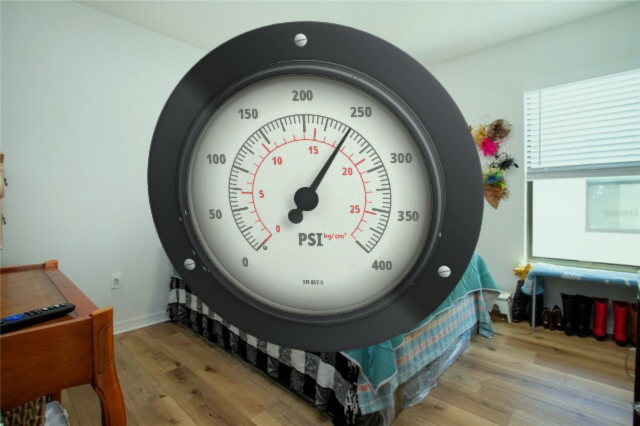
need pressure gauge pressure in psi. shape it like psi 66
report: psi 250
